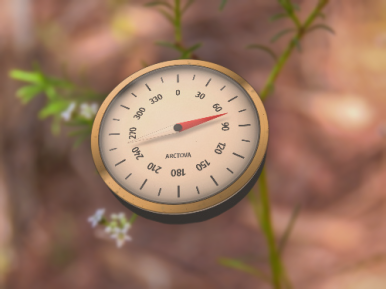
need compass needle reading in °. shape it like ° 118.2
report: ° 75
